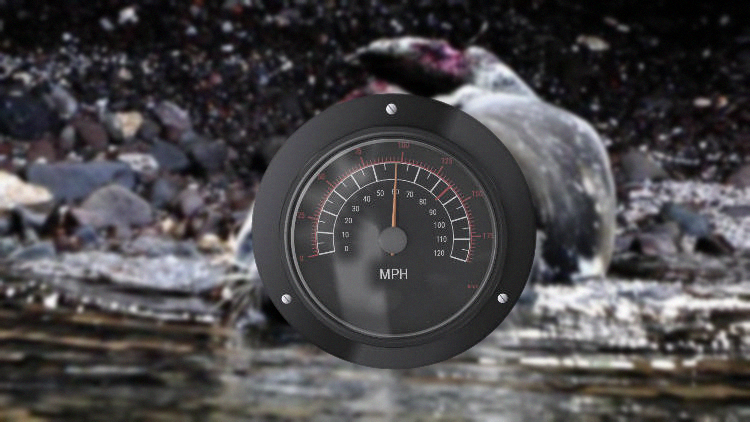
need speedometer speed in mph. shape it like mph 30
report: mph 60
